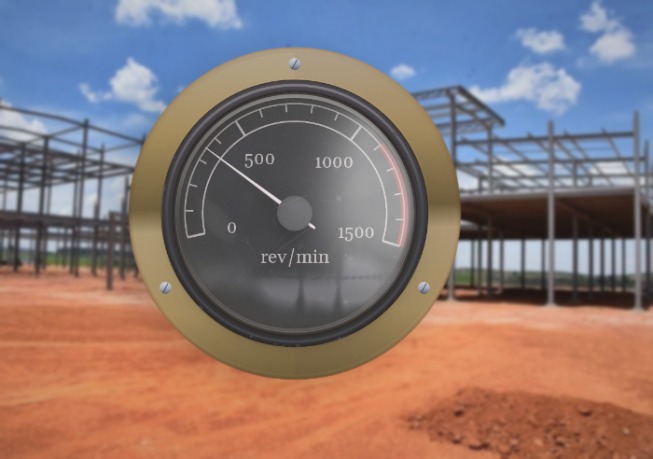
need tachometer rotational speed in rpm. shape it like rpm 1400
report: rpm 350
